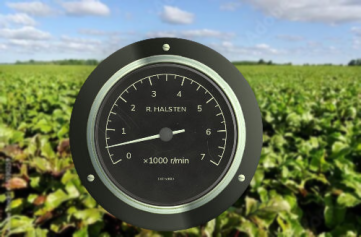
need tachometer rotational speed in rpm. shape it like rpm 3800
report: rpm 500
